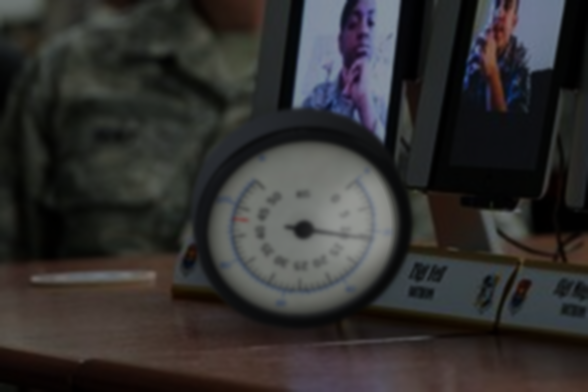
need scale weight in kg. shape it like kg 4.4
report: kg 10
